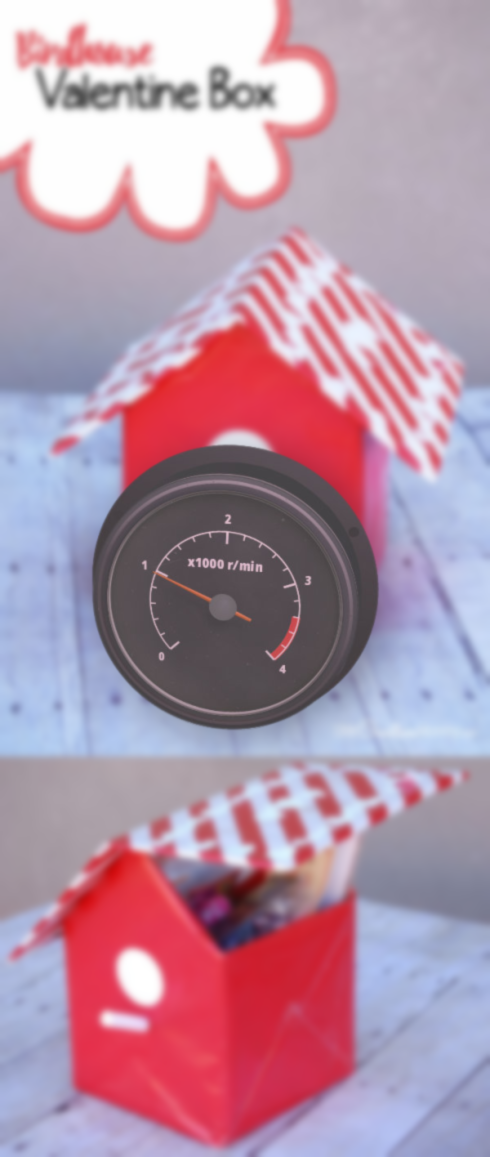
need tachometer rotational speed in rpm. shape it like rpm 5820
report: rpm 1000
